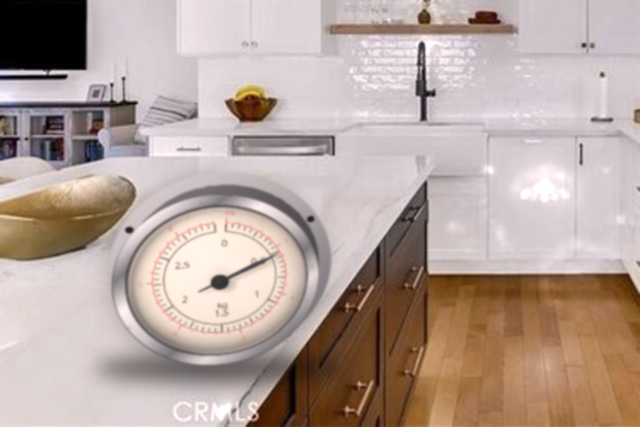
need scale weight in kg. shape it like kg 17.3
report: kg 0.5
